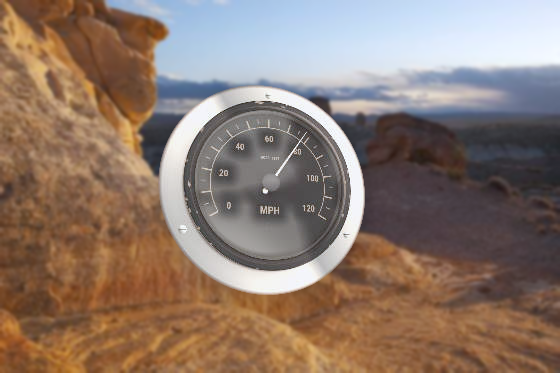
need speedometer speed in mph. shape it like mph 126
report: mph 77.5
